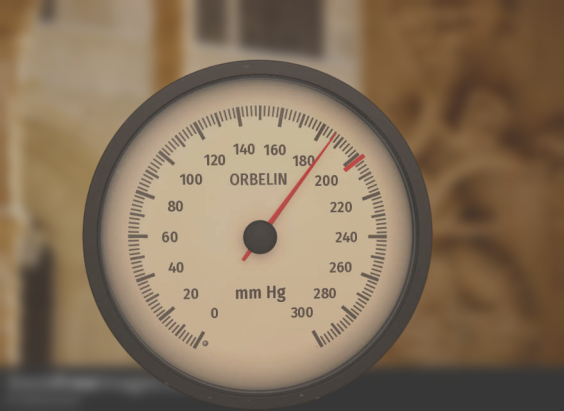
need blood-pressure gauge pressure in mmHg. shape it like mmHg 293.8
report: mmHg 186
